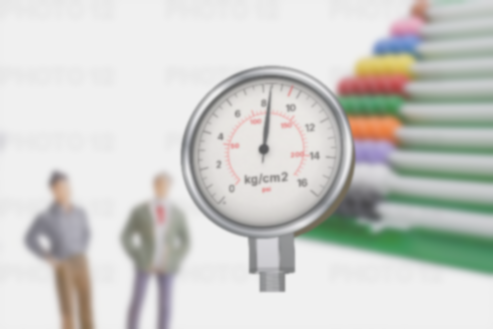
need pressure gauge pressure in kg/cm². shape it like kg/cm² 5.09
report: kg/cm² 8.5
